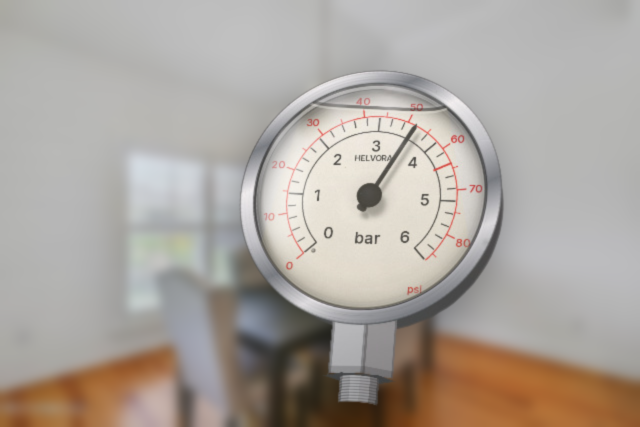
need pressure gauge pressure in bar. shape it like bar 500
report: bar 3.6
